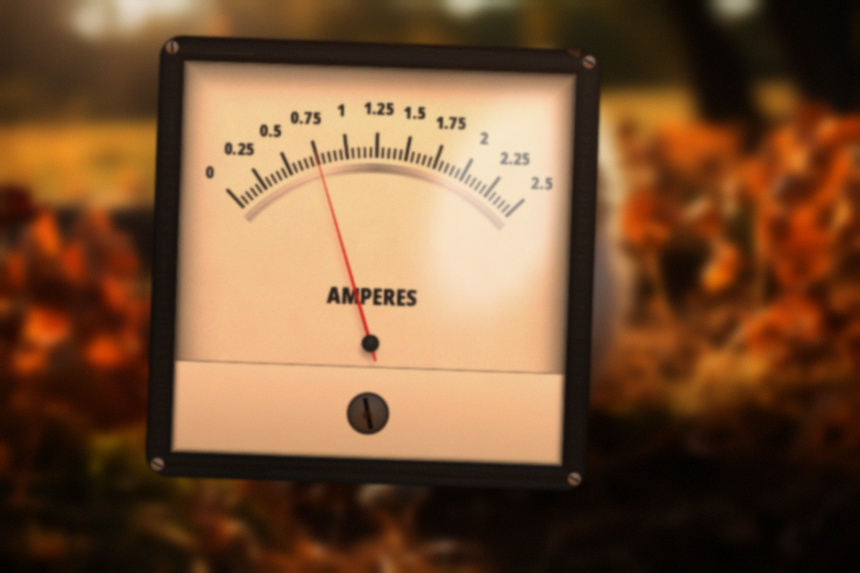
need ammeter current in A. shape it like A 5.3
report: A 0.75
